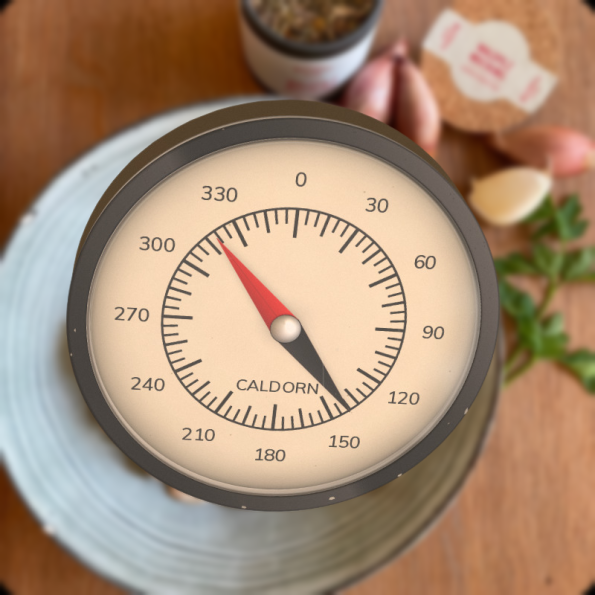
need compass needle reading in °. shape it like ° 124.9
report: ° 320
